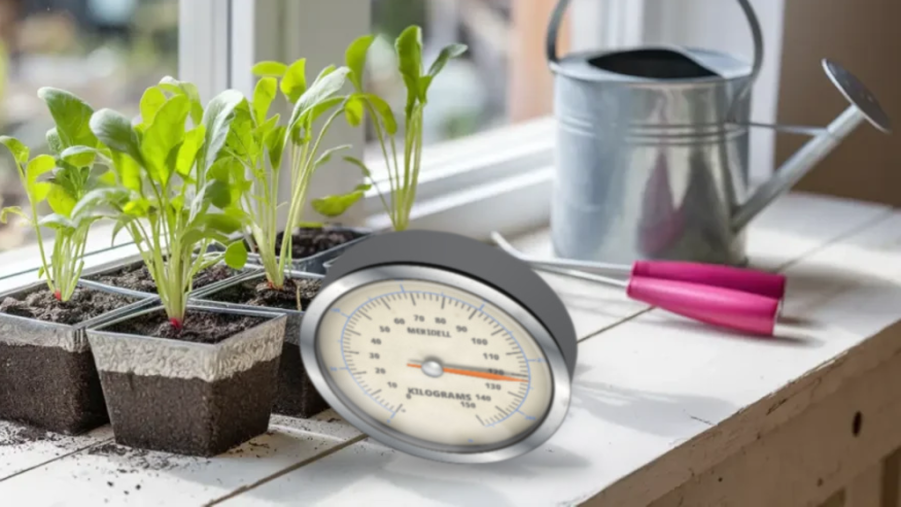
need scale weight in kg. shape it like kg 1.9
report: kg 120
